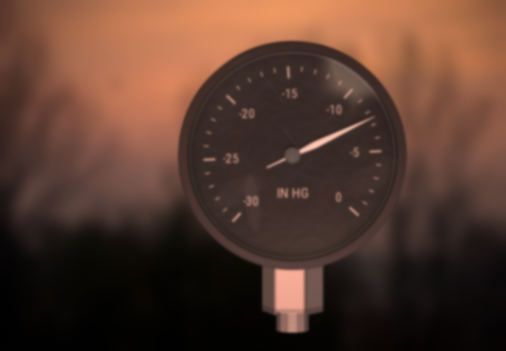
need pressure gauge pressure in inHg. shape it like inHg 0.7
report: inHg -7.5
